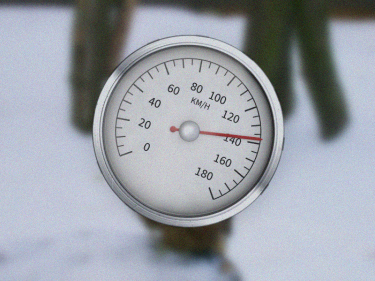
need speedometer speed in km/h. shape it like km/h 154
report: km/h 137.5
